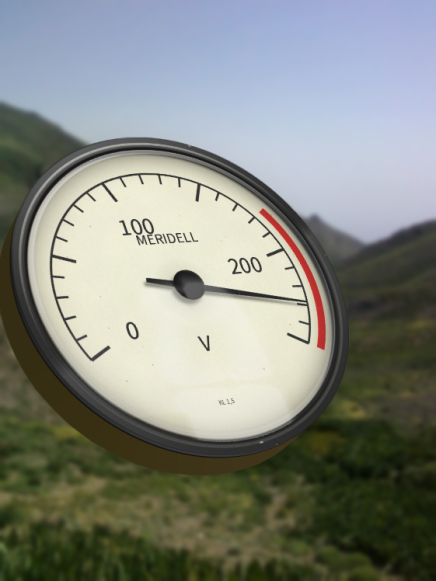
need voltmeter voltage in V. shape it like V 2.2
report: V 230
